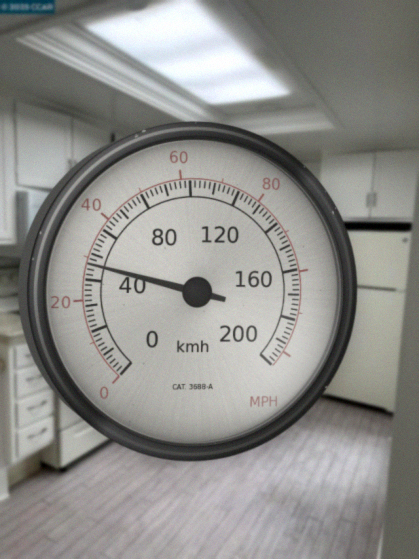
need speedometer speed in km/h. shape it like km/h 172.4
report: km/h 46
